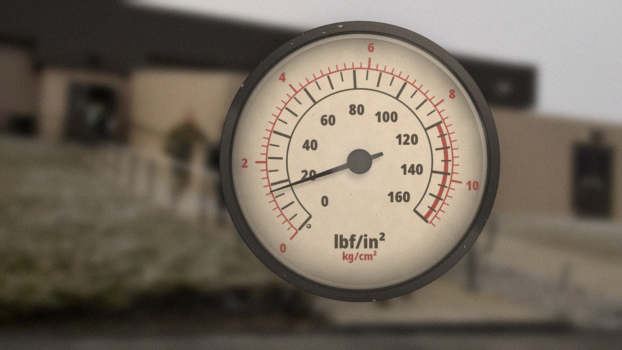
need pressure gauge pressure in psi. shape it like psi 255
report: psi 17.5
